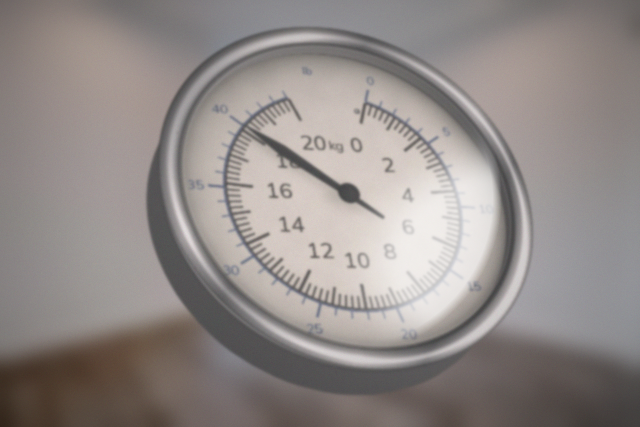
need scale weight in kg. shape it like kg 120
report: kg 18
